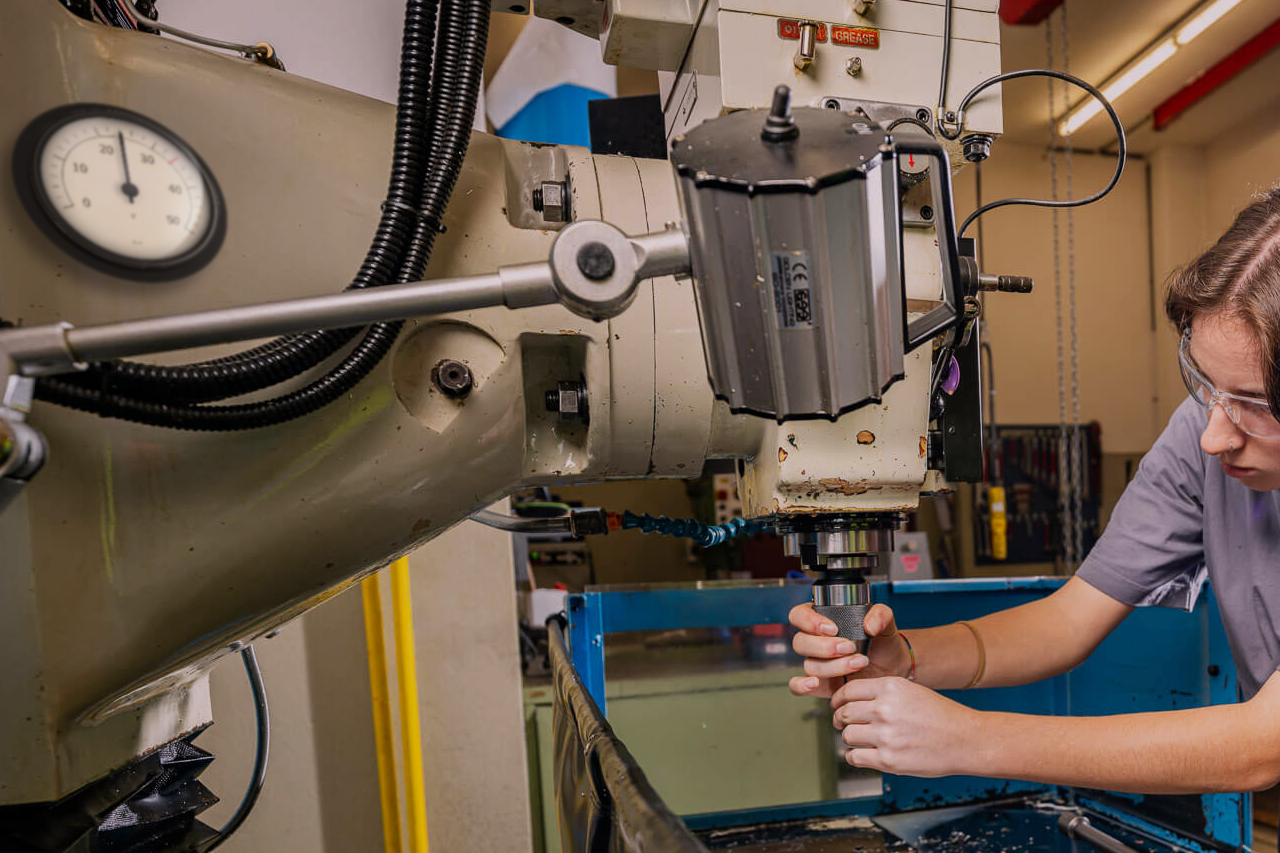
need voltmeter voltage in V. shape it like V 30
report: V 24
